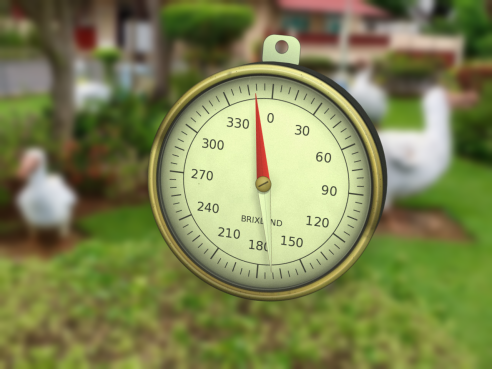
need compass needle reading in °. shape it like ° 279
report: ° 350
